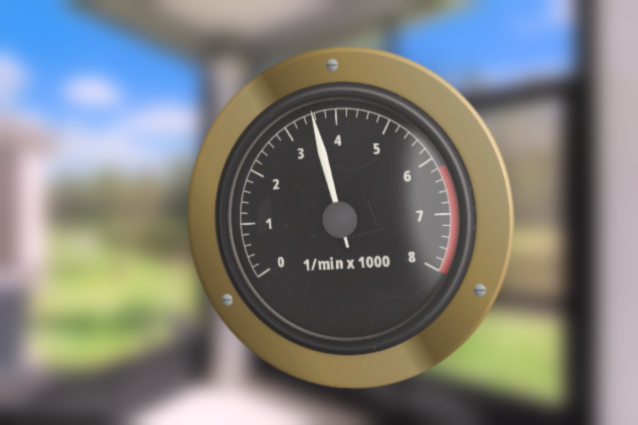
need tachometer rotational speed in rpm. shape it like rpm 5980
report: rpm 3600
